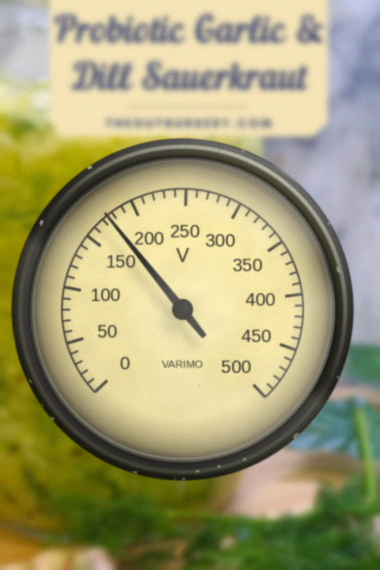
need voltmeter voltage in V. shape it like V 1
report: V 175
